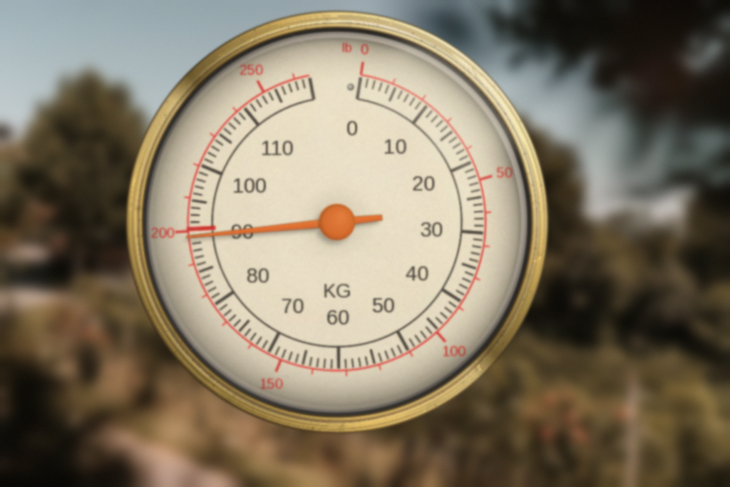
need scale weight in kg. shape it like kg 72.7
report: kg 90
